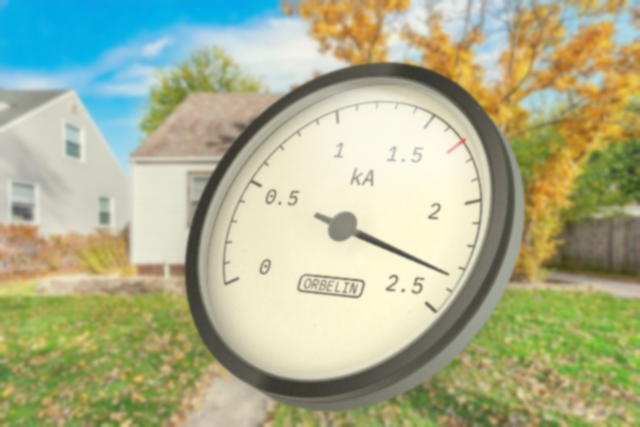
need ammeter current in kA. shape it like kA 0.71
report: kA 2.35
